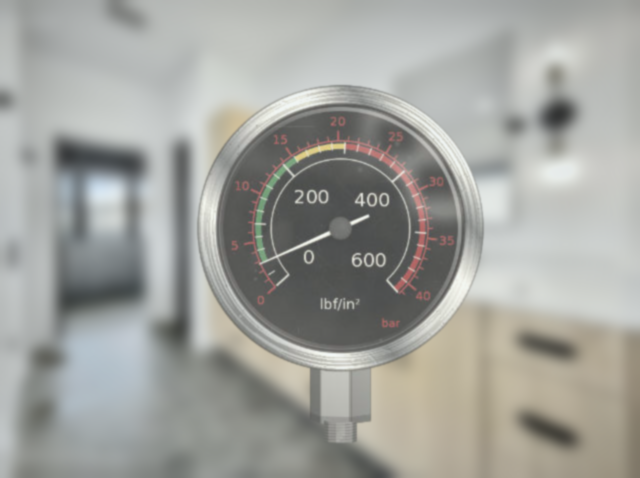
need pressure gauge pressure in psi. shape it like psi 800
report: psi 40
